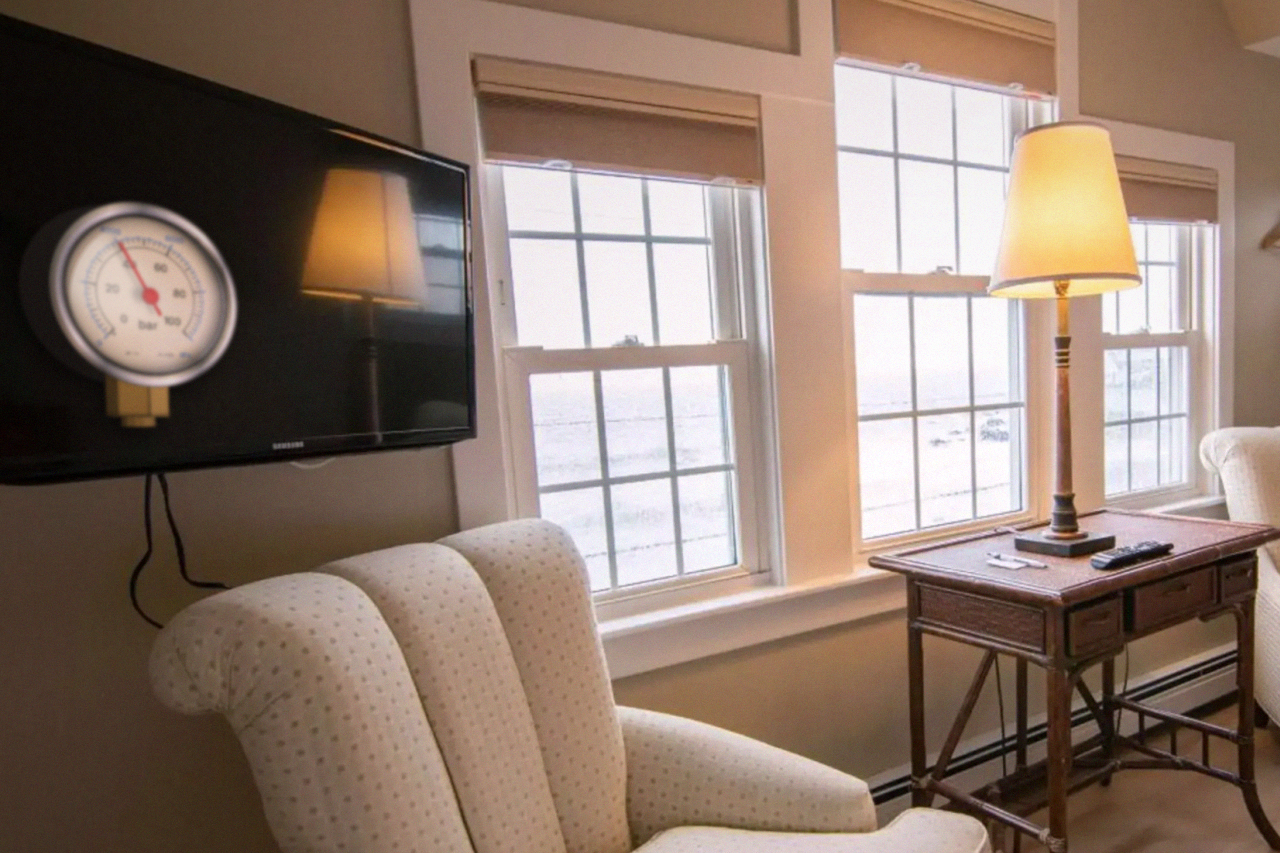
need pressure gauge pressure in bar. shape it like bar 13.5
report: bar 40
